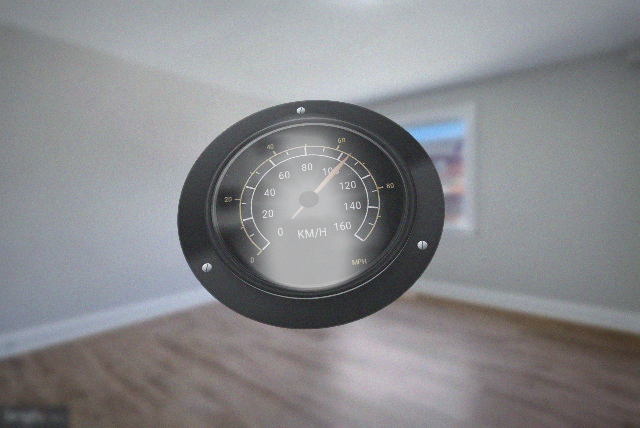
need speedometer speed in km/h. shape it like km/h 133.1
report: km/h 105
